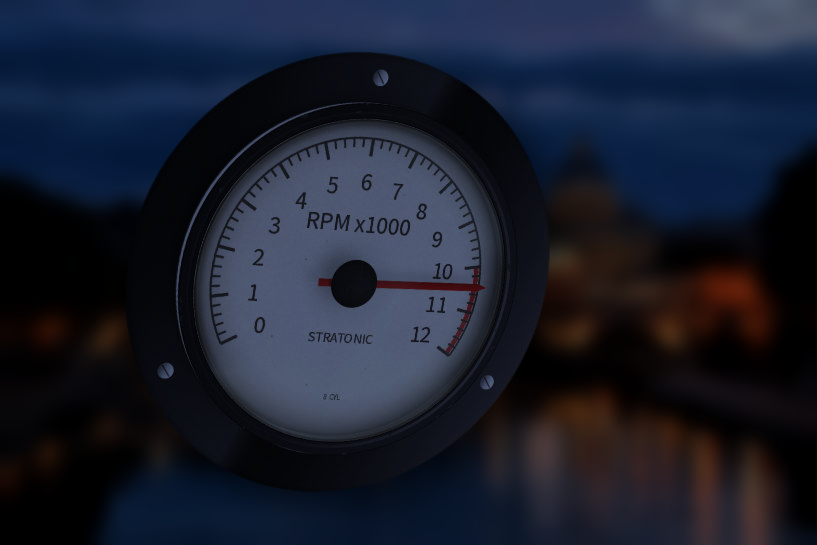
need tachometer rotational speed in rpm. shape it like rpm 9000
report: rpm 10400
